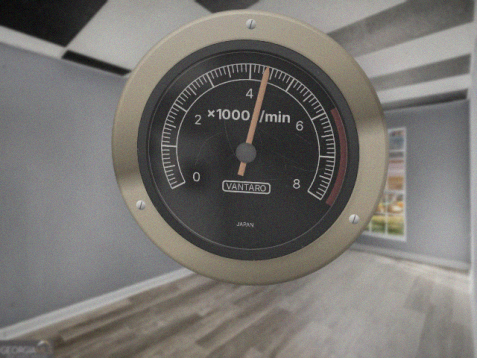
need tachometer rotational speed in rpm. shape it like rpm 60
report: rpm 4400
